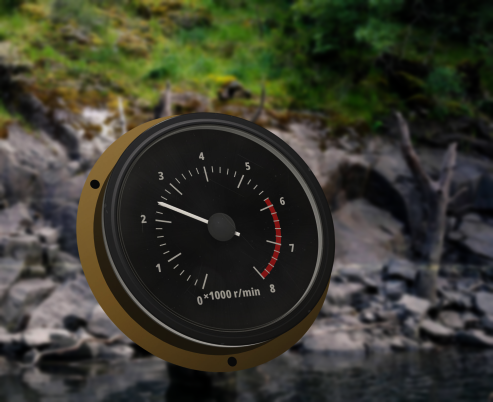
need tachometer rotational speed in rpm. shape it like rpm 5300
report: rpm 2400
